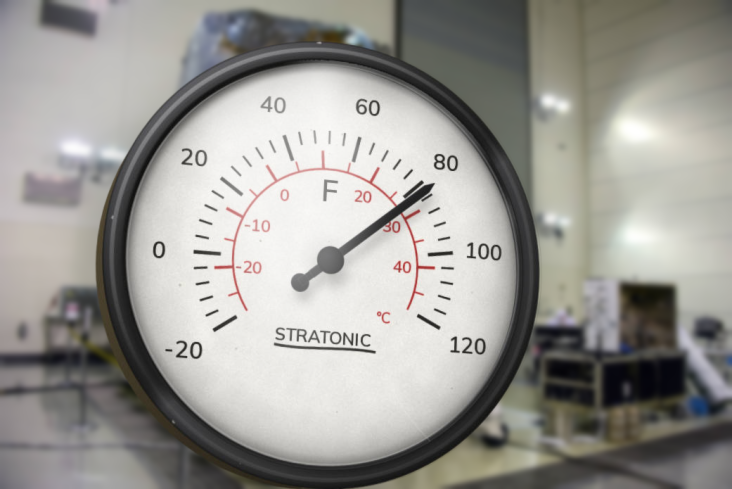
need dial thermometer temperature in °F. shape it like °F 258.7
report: °F 82
